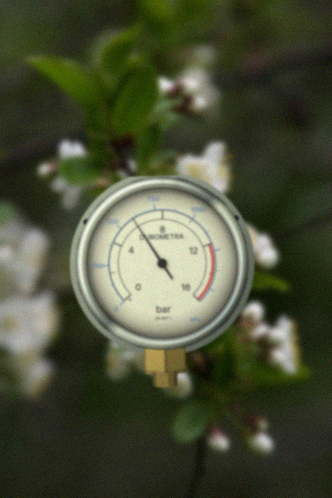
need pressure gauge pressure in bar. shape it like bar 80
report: bar 6
